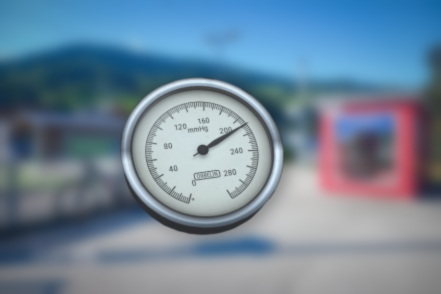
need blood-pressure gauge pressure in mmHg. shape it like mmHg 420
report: mmHg 210
